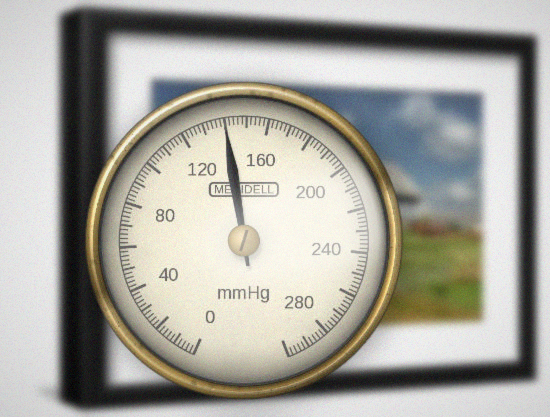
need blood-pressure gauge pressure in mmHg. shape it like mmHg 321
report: mmHg 140
